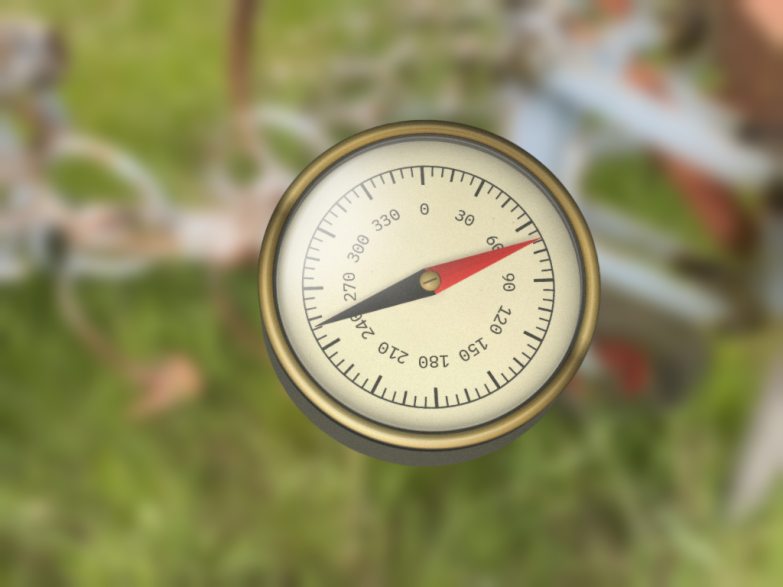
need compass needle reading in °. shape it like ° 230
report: ° 70
